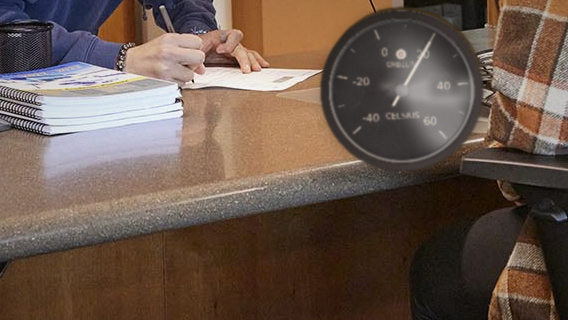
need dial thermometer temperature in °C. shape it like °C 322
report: °C 20
